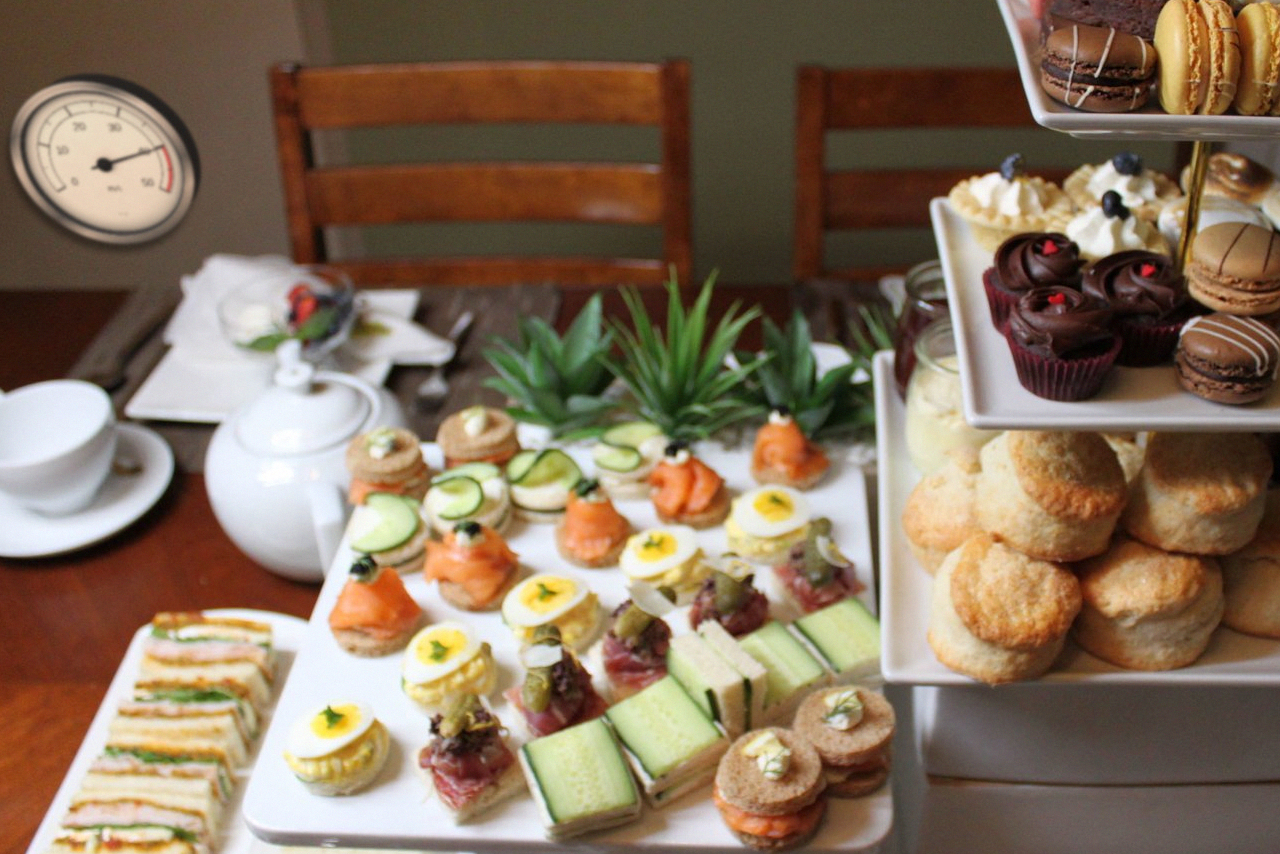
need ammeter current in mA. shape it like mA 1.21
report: mA 40
